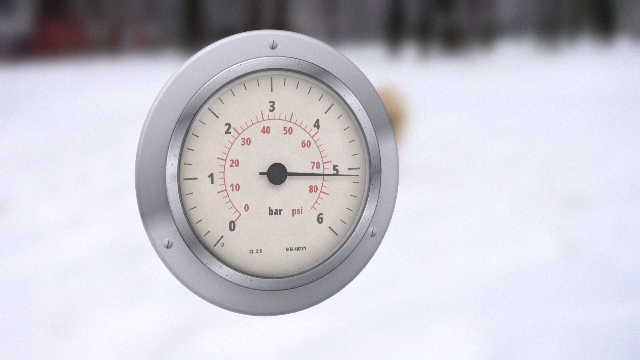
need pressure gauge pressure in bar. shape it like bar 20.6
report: bar 5.1
